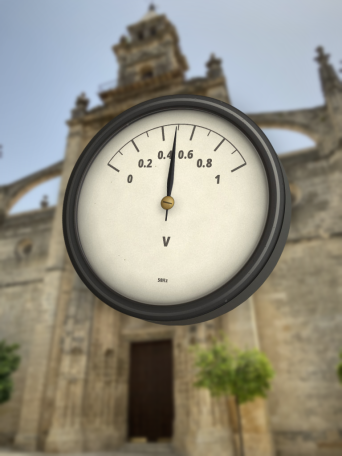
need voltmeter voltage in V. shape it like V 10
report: V 0.5
